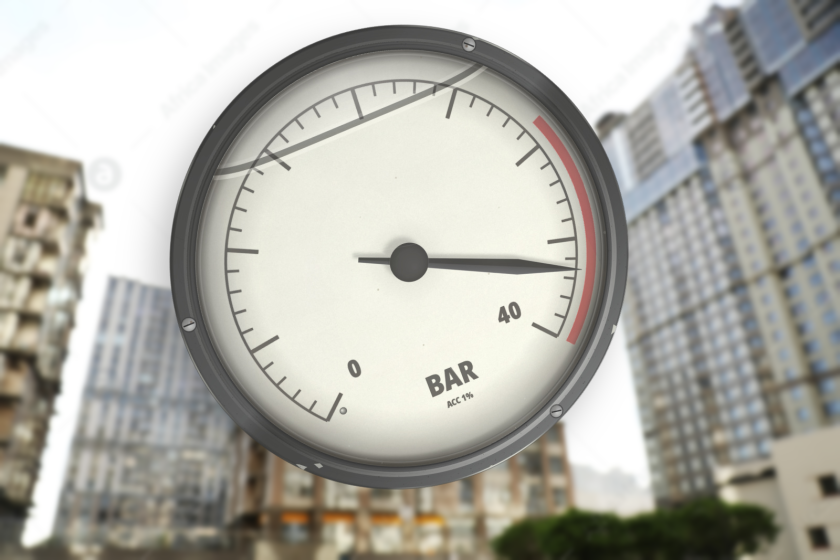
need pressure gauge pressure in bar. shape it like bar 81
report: bar 36.5
